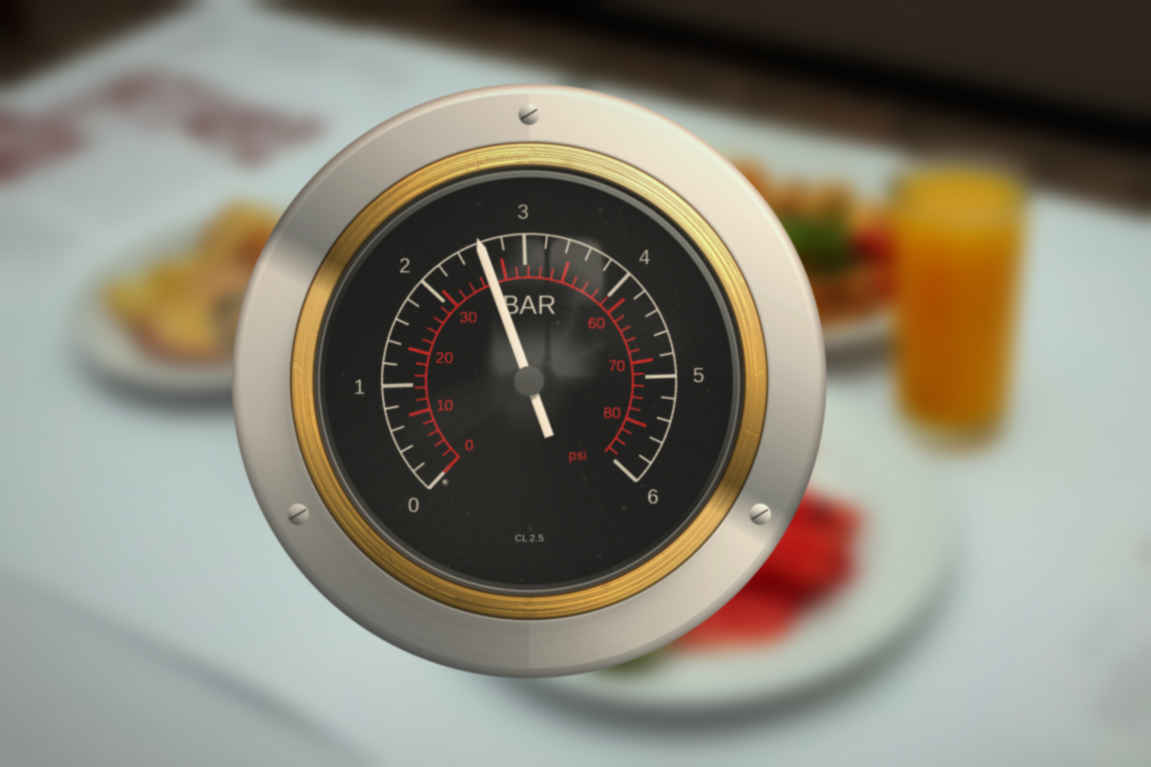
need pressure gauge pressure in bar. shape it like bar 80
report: bar 2.6
